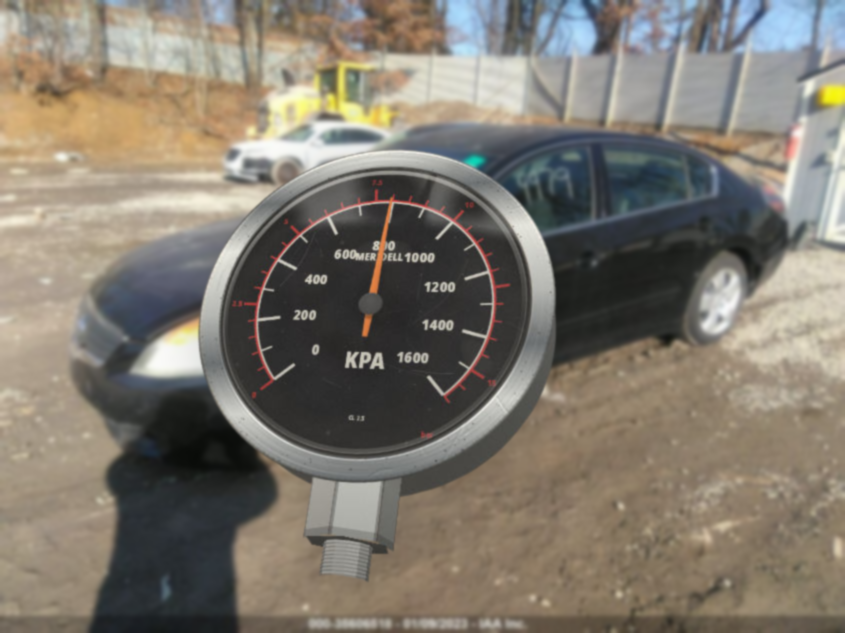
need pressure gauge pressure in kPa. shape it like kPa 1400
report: kPa 800
